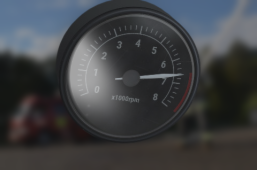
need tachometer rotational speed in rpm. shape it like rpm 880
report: rpm 6600
